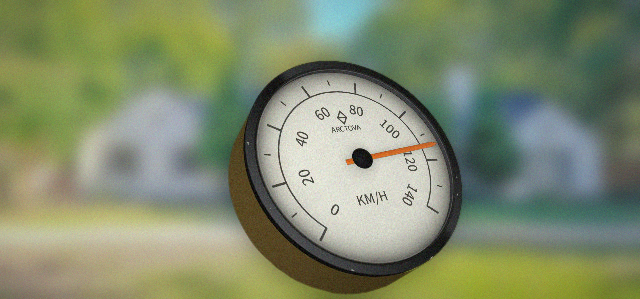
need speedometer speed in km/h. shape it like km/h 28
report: km/h 115
